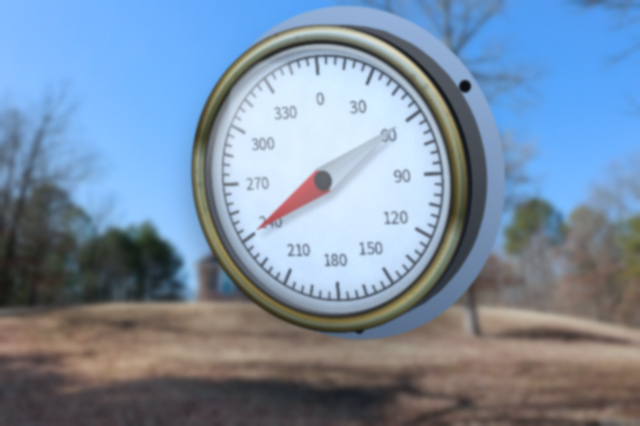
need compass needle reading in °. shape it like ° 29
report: ° 240
